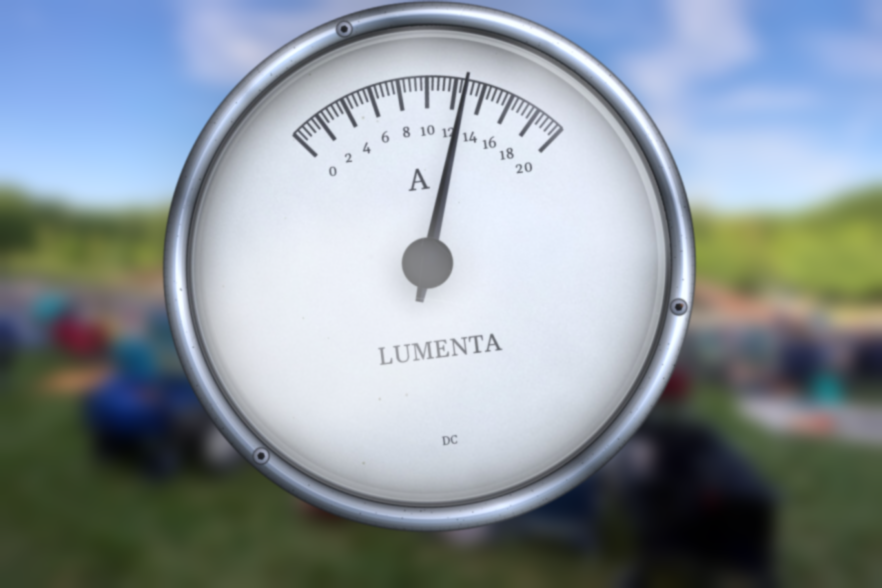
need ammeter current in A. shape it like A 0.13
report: A 12.8
